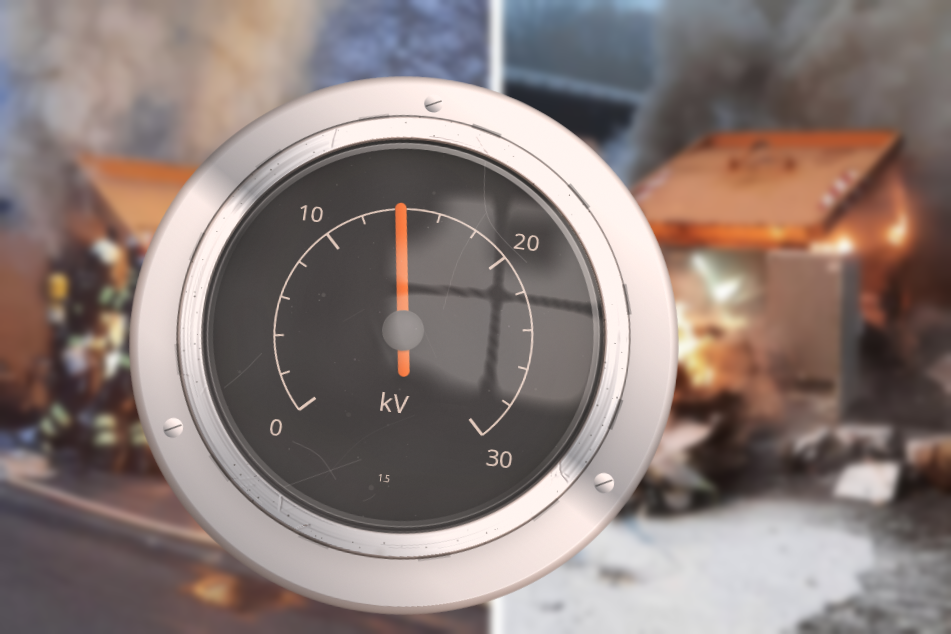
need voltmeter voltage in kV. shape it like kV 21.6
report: kV 14
